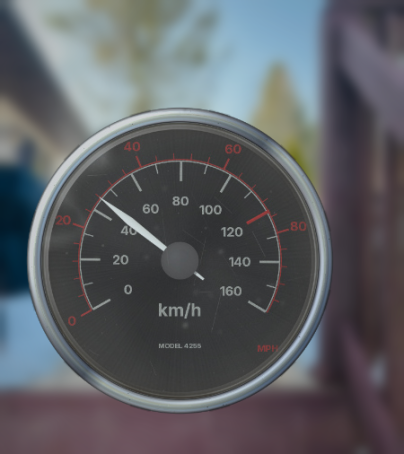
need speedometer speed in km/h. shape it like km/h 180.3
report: km/h 45
